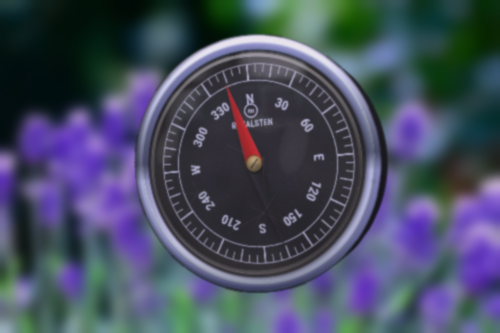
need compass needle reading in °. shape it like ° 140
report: ° 345
